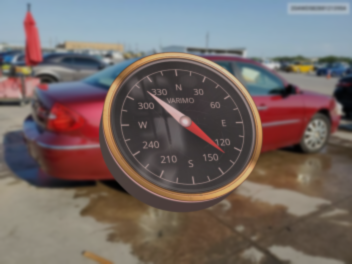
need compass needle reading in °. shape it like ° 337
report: ° 135
